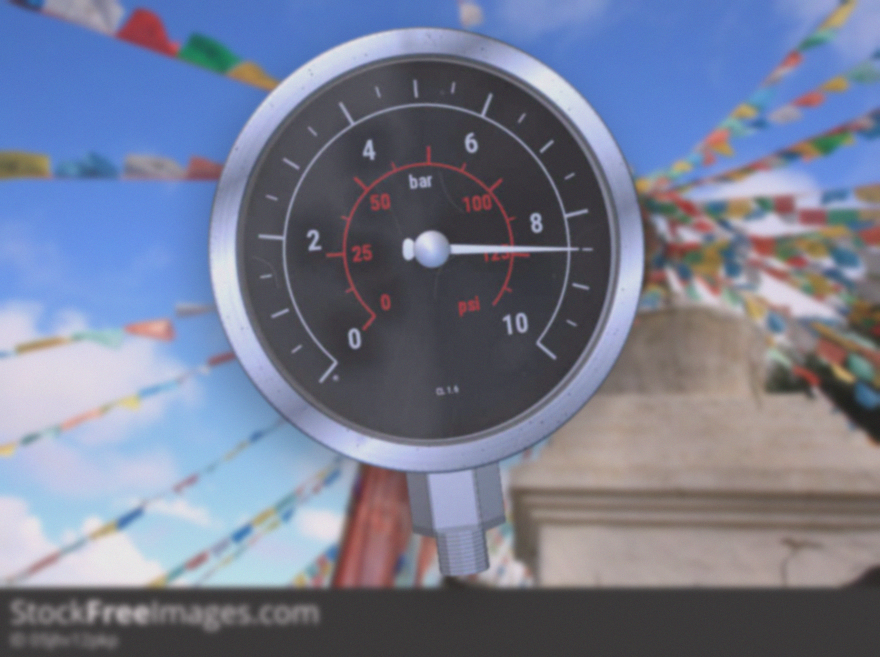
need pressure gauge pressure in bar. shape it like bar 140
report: bar 8.5
